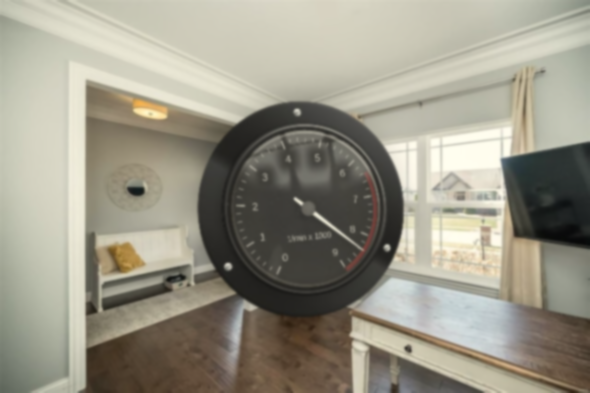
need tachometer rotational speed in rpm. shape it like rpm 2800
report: rpm 8400
